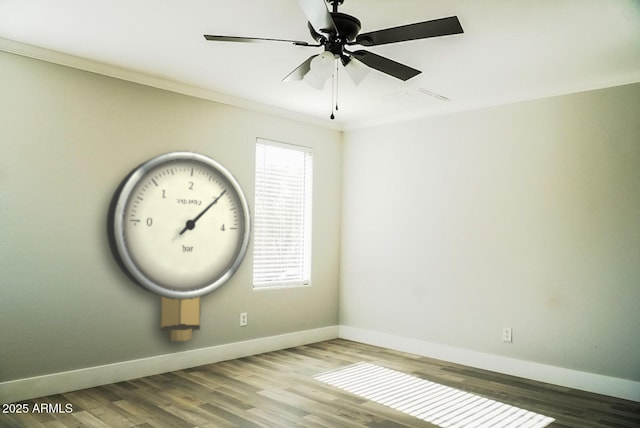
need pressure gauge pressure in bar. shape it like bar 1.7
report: bar 3
